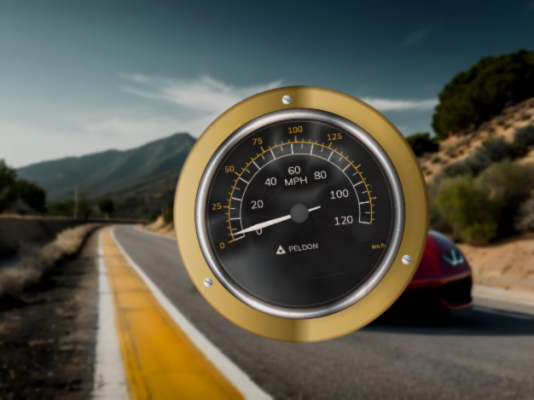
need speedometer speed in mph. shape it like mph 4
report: mph 2.5
